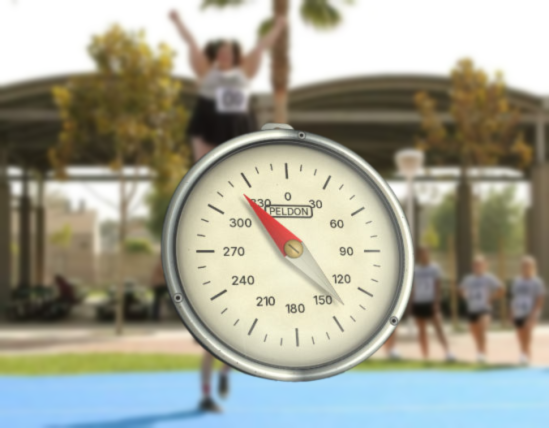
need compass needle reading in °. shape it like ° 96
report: ° 320
